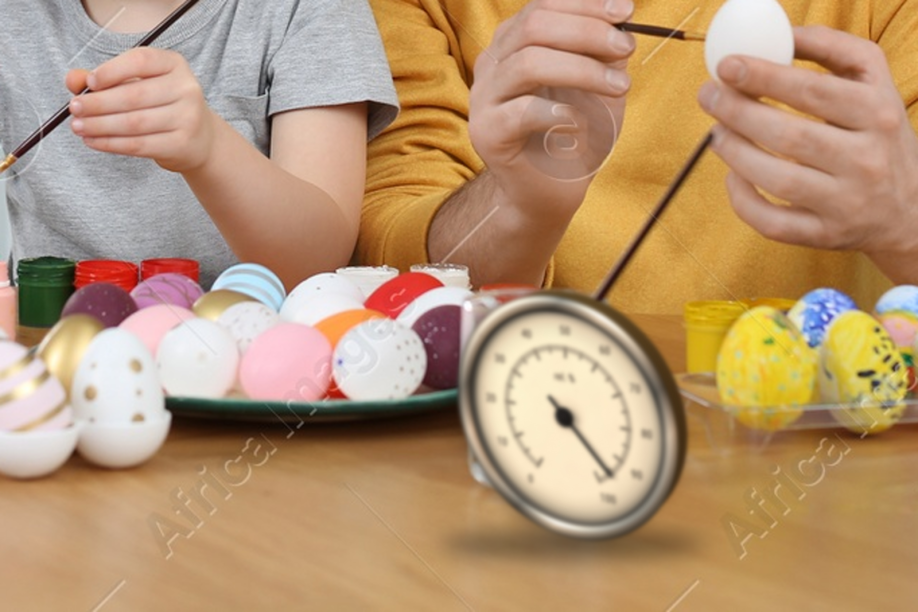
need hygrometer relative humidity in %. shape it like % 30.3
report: % 95
